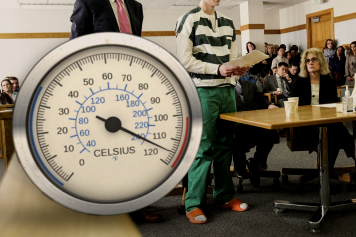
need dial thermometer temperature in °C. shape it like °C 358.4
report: °C 115
